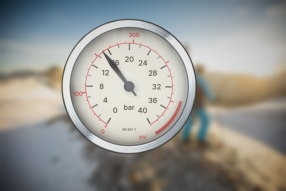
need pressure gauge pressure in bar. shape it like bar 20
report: bar 15
